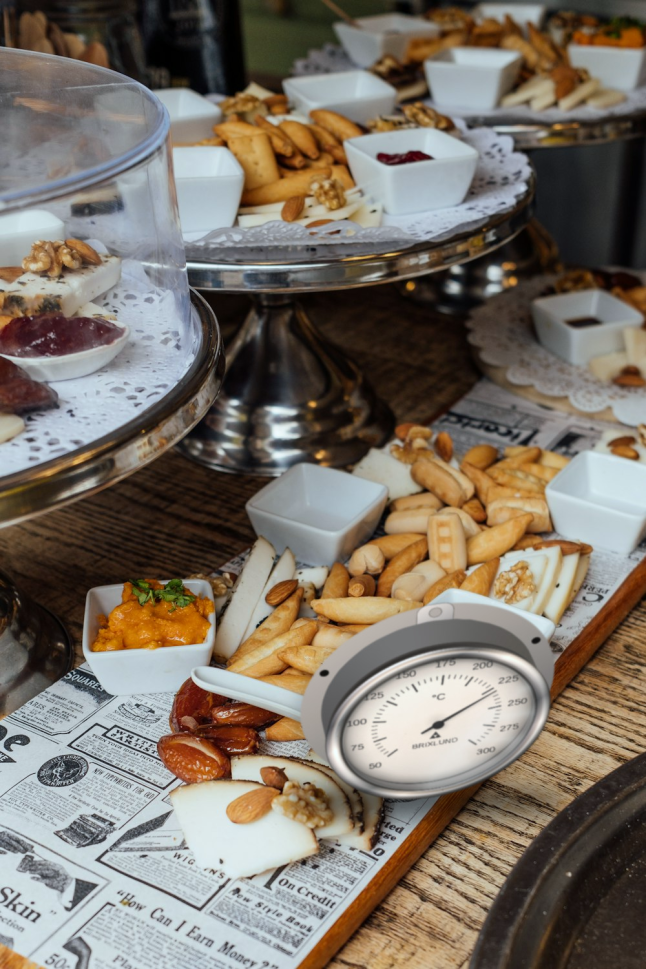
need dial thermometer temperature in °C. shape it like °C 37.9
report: °C 225
